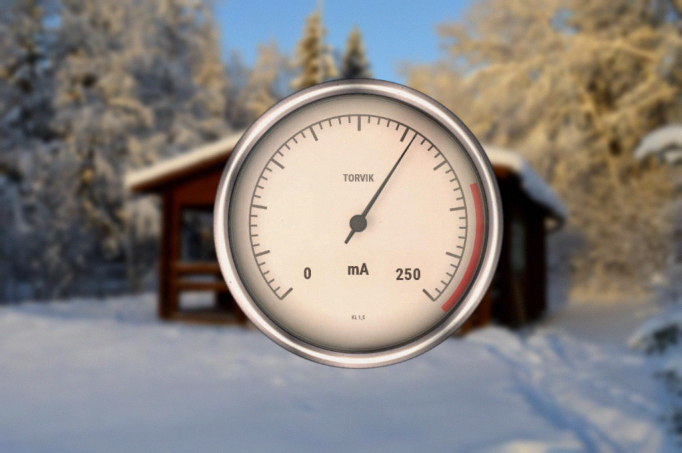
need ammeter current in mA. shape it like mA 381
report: mA 155
